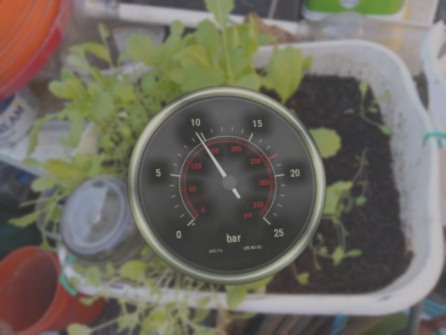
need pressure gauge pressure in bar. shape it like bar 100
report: bar 9.5
